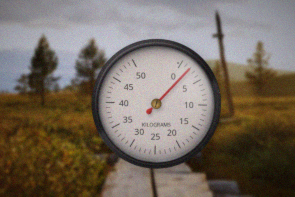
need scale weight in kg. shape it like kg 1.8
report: kg 2
